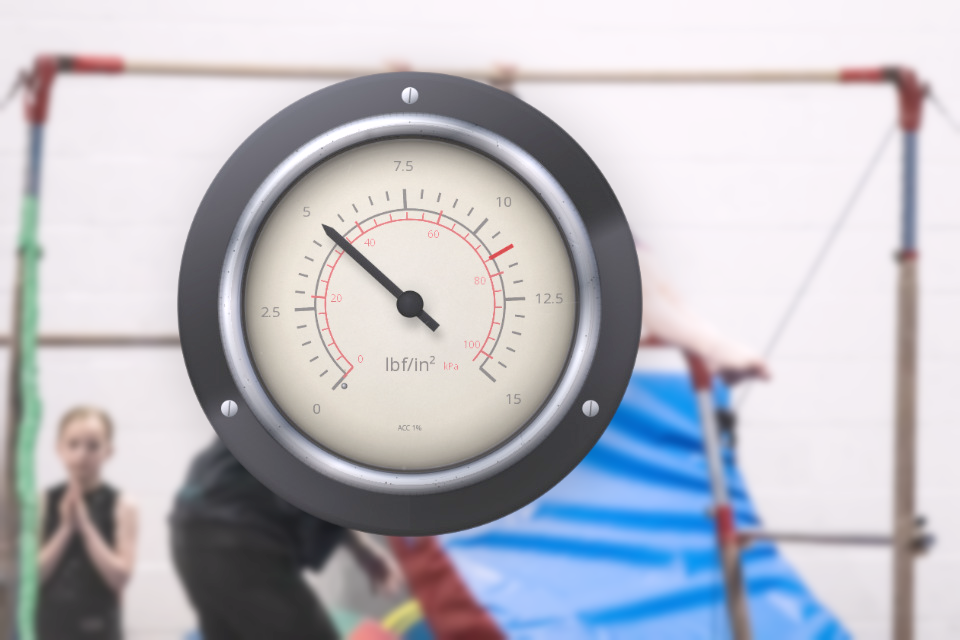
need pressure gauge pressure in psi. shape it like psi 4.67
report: psi 5
